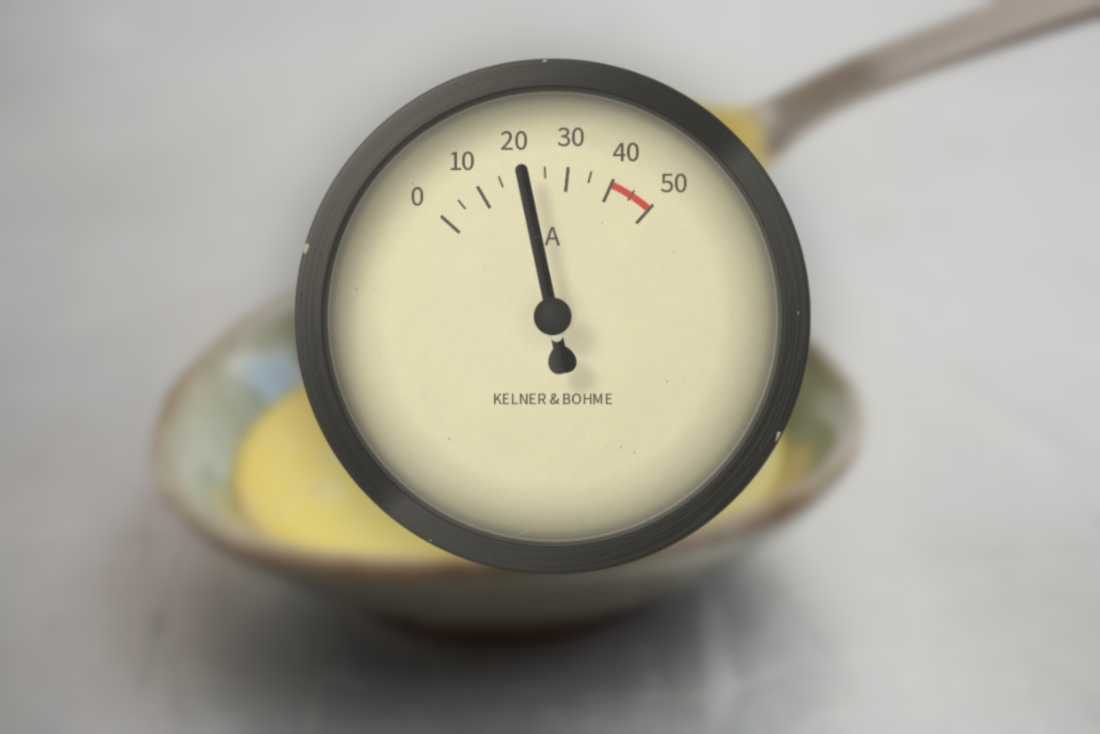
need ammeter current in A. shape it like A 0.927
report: A 20
